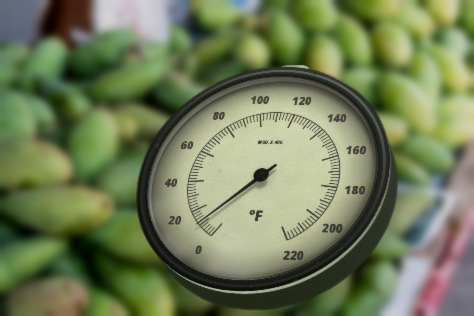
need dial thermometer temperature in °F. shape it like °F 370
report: °F 10
